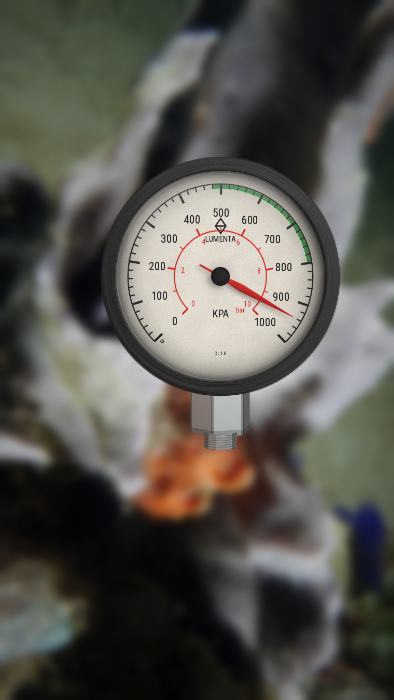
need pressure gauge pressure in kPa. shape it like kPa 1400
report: kPa 940
